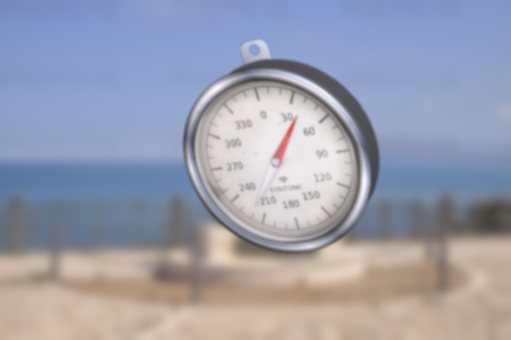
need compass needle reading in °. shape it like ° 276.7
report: ° 40
